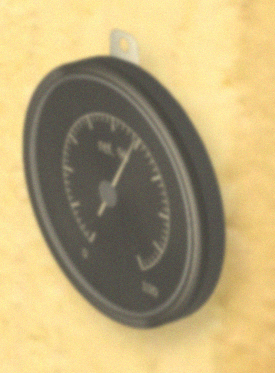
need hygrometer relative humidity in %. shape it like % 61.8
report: % 60
